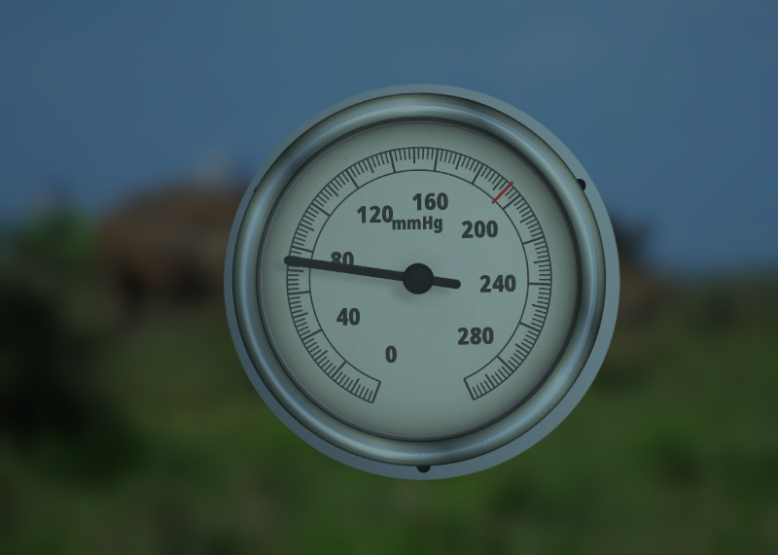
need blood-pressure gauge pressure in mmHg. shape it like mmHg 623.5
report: mmHg 74
